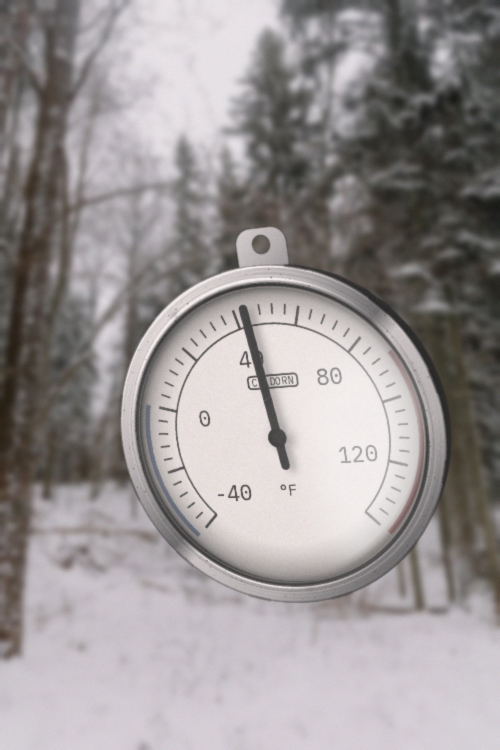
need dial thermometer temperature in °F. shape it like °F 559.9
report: °F 44
